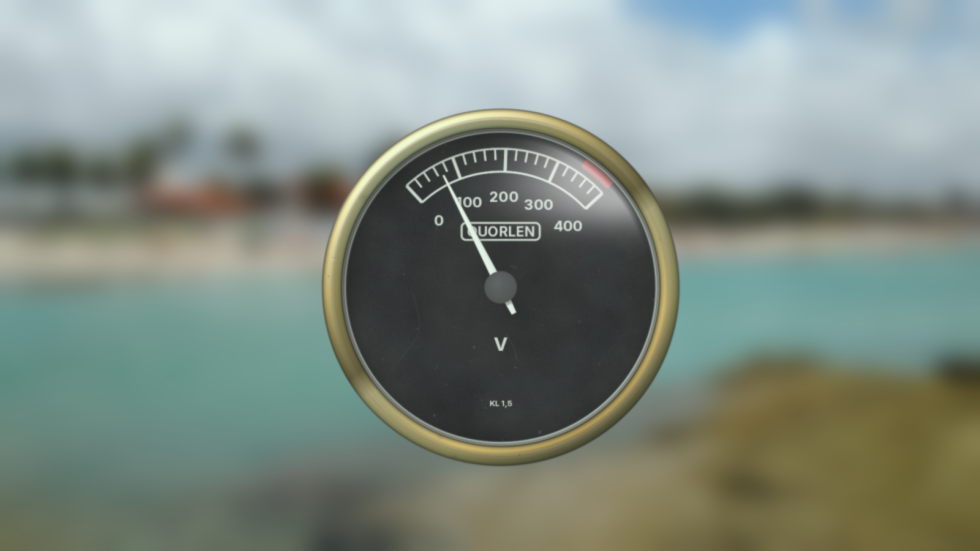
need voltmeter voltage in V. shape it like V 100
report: V 70
